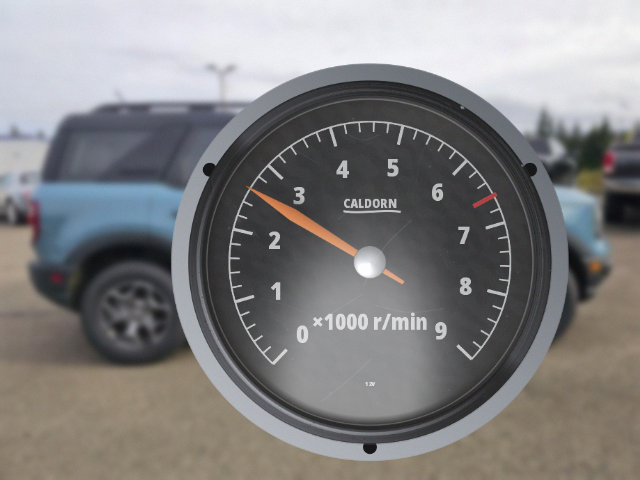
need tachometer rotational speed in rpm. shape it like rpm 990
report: rpm 2600
